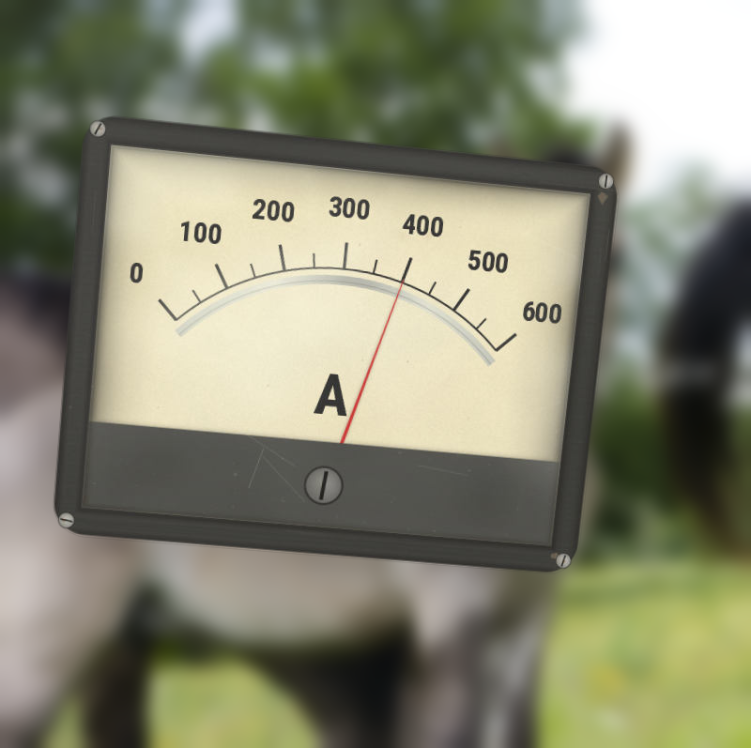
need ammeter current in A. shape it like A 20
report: A 400
